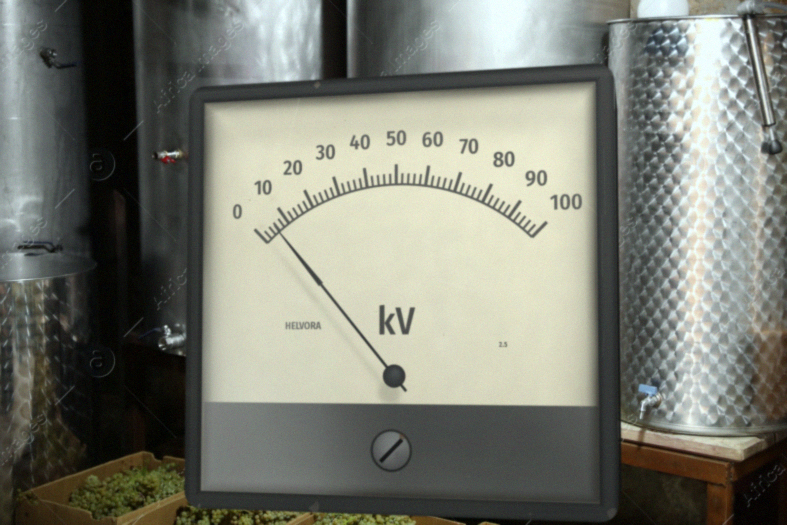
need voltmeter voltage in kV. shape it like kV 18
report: kV 6
